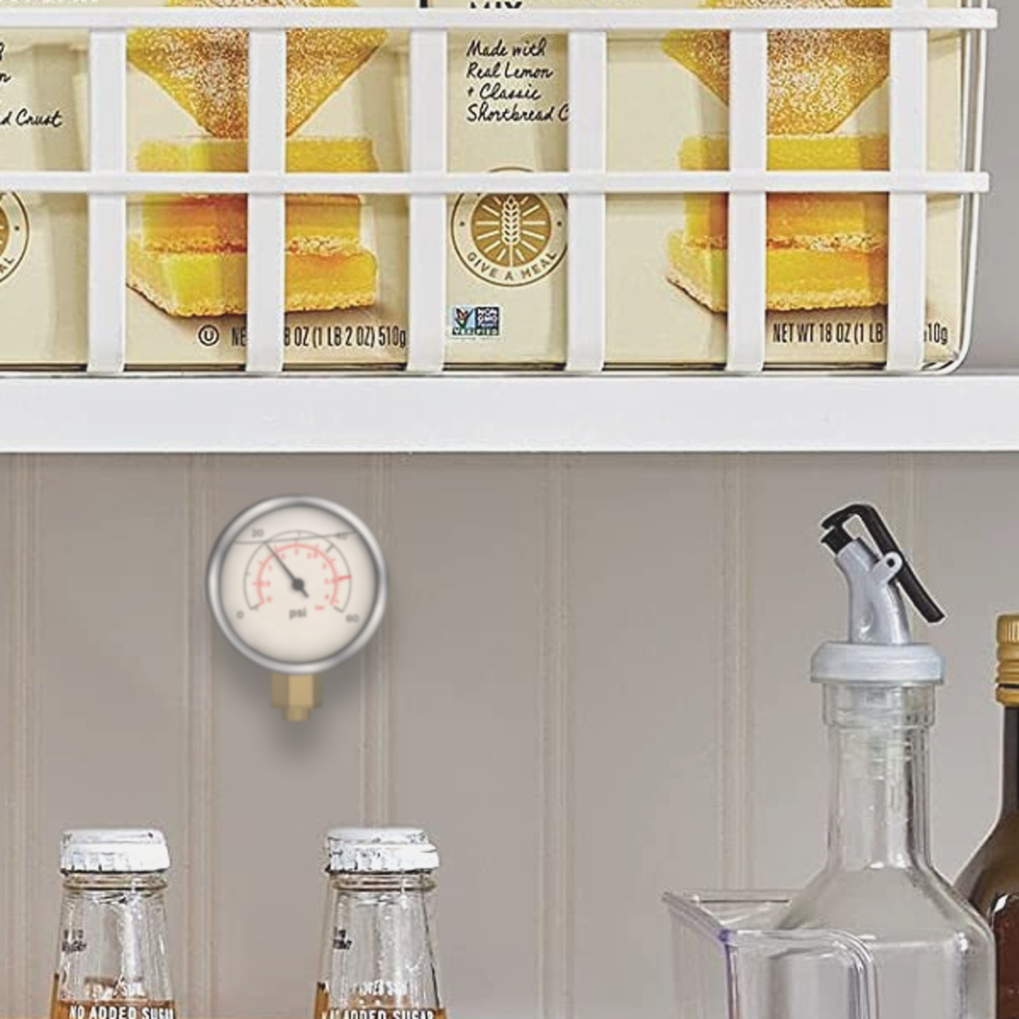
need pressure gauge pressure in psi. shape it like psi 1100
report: psi 20
